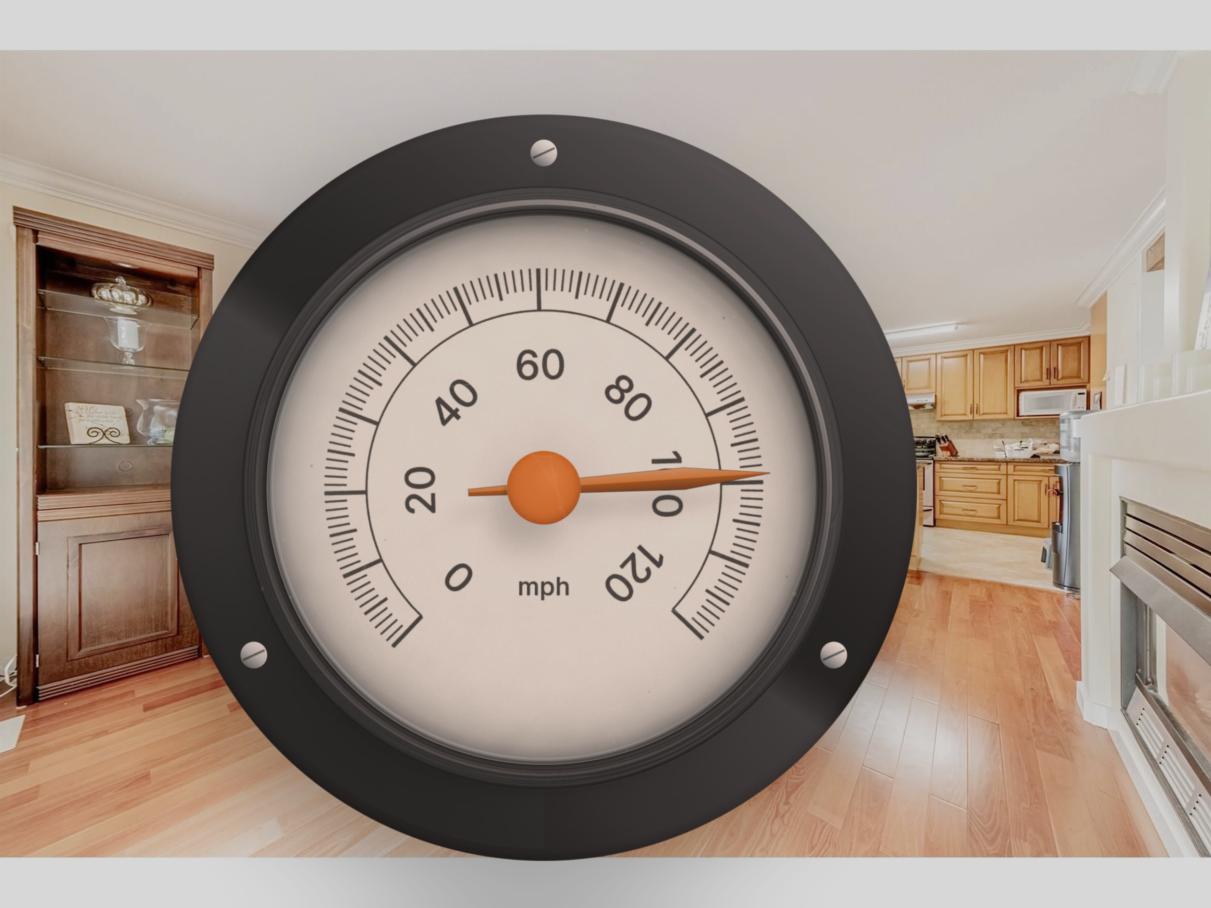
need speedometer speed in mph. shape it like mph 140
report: mph 99
